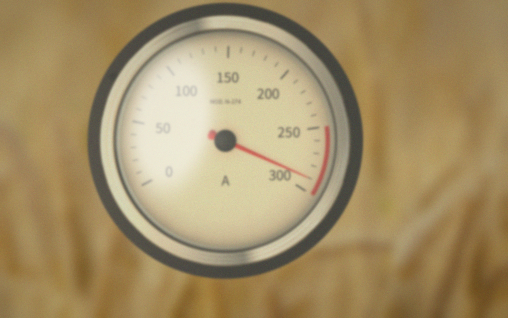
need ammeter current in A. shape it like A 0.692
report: A 290
